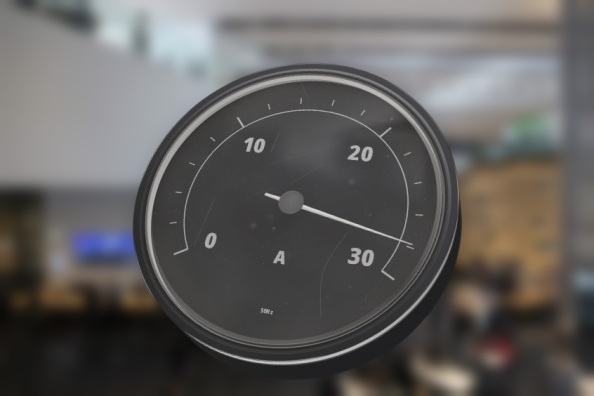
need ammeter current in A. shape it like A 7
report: A 28
